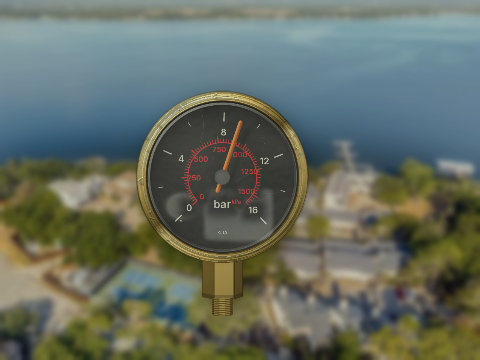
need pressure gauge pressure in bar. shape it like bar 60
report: bar 9
